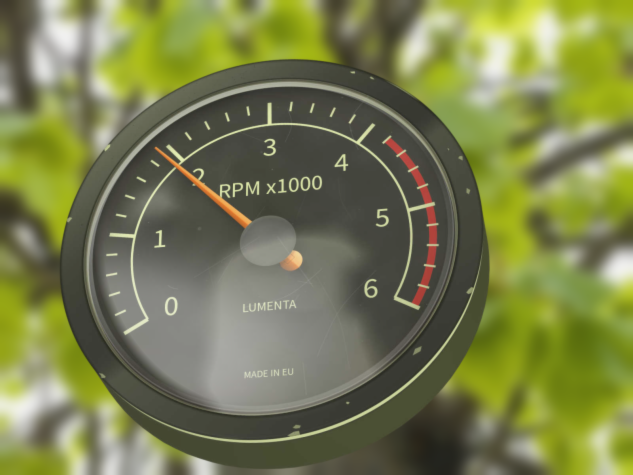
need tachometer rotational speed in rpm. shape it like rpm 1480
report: rpm 1900
